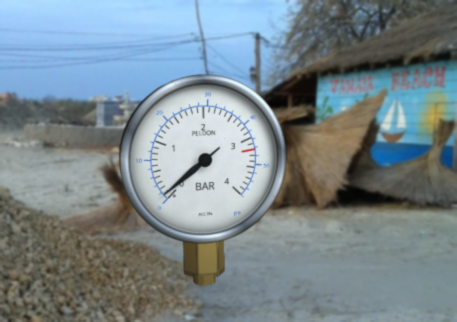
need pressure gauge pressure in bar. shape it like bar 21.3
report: bar 0.1
